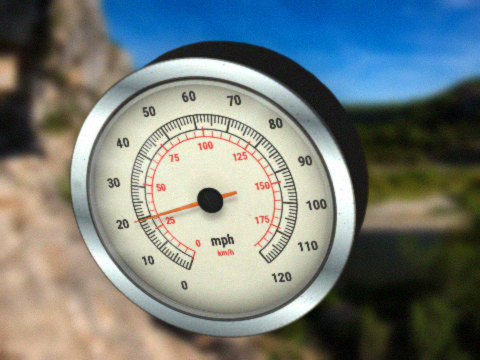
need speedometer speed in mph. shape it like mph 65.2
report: mph 20
